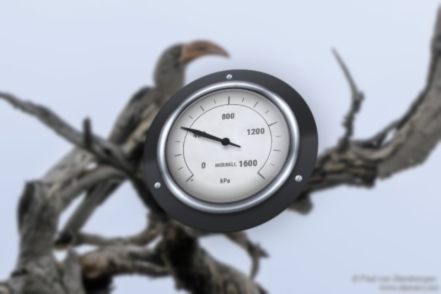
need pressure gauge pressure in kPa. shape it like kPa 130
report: kPa 400
